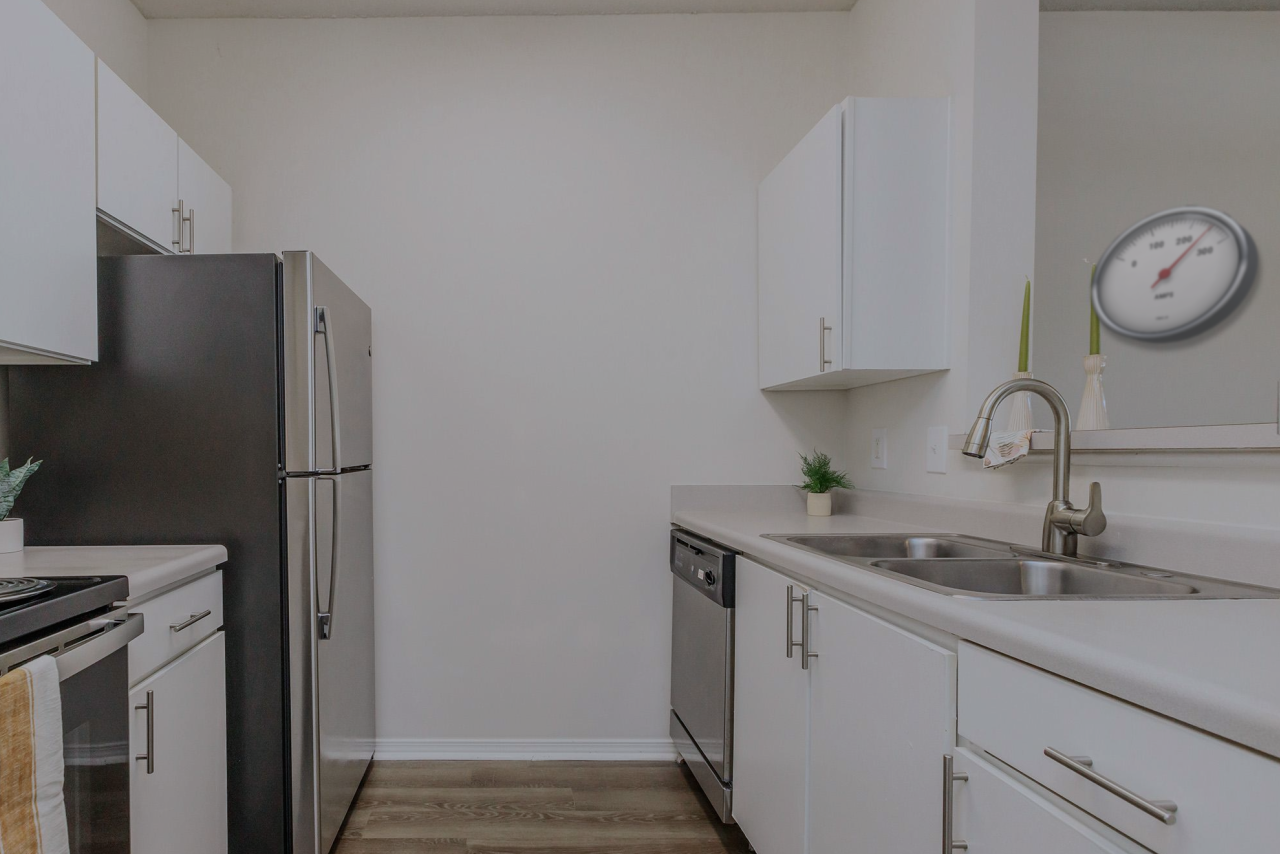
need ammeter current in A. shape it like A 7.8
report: A 250
